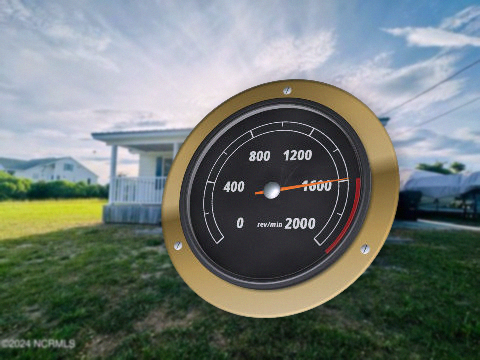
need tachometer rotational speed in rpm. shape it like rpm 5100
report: rpm 1600
